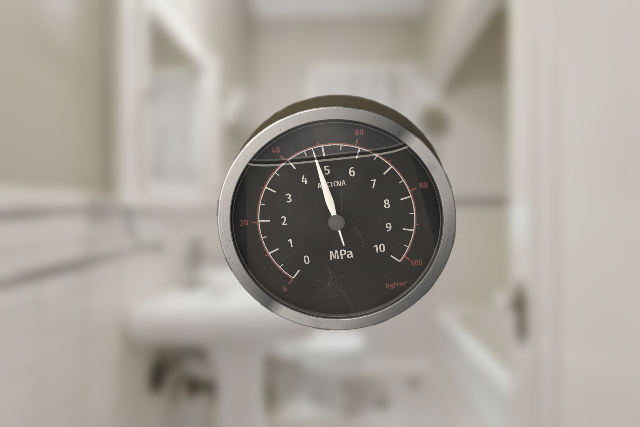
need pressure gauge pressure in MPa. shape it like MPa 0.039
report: MPa 4.75
